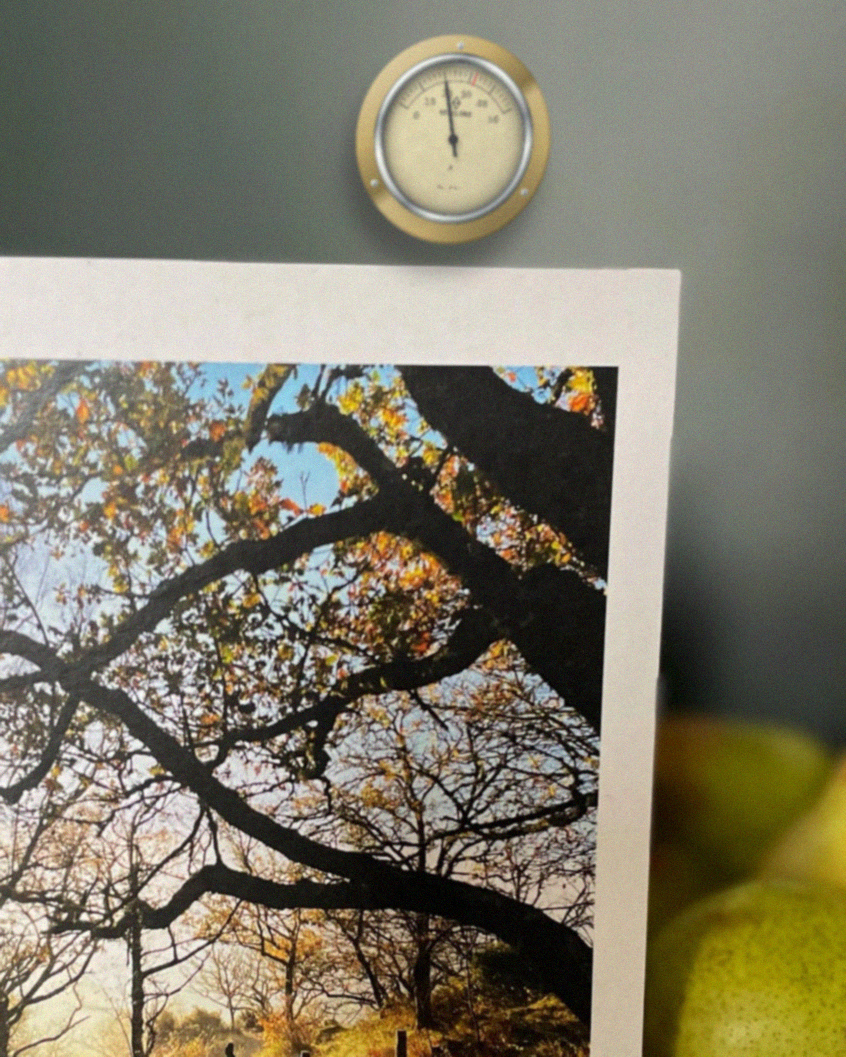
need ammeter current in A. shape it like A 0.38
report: A 20
